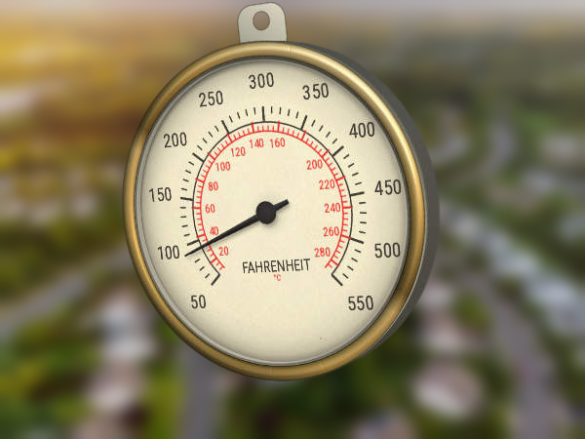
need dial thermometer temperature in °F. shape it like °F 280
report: °F 90
